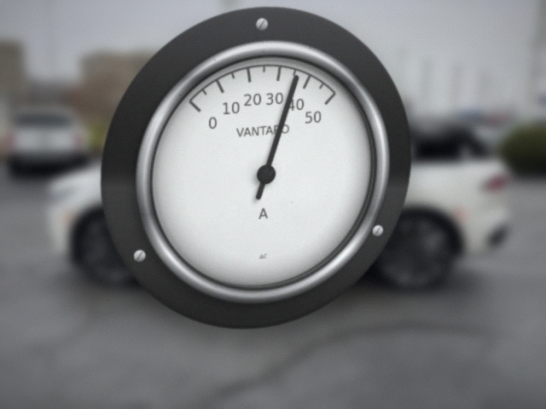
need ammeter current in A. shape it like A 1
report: A 35
